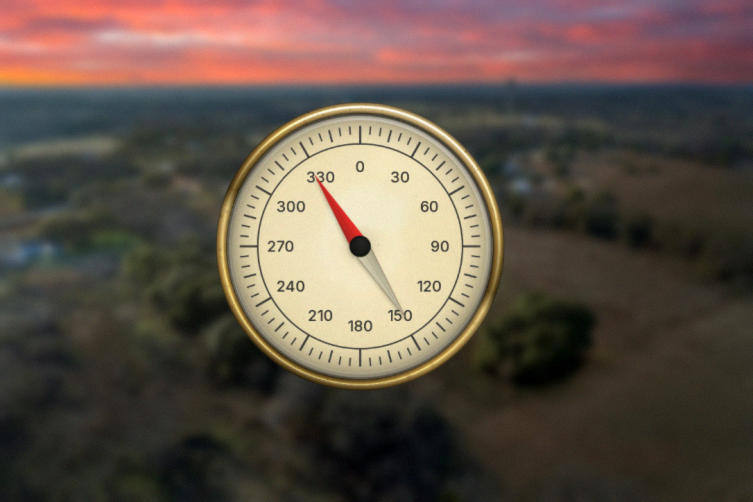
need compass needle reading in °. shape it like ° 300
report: ° 327.5
